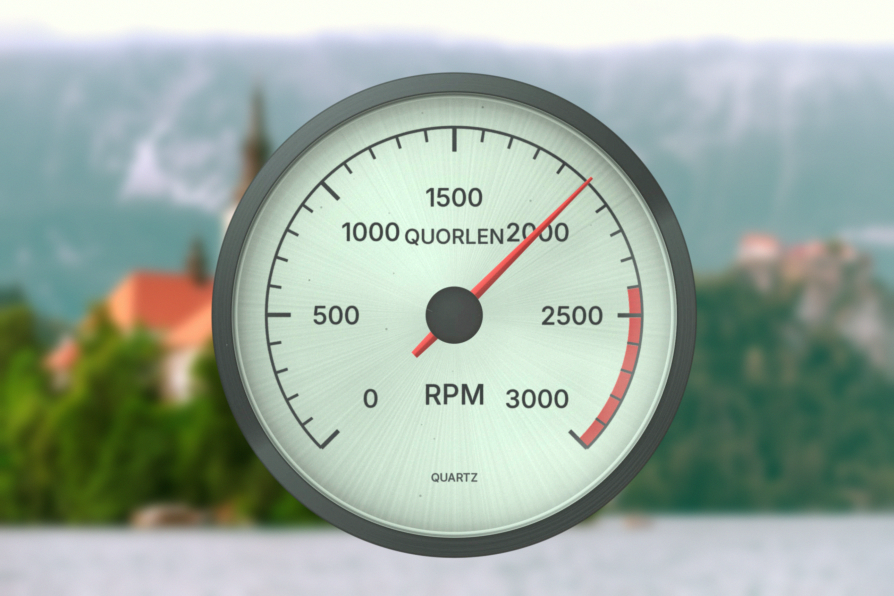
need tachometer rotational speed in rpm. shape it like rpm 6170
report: rpm 2000
